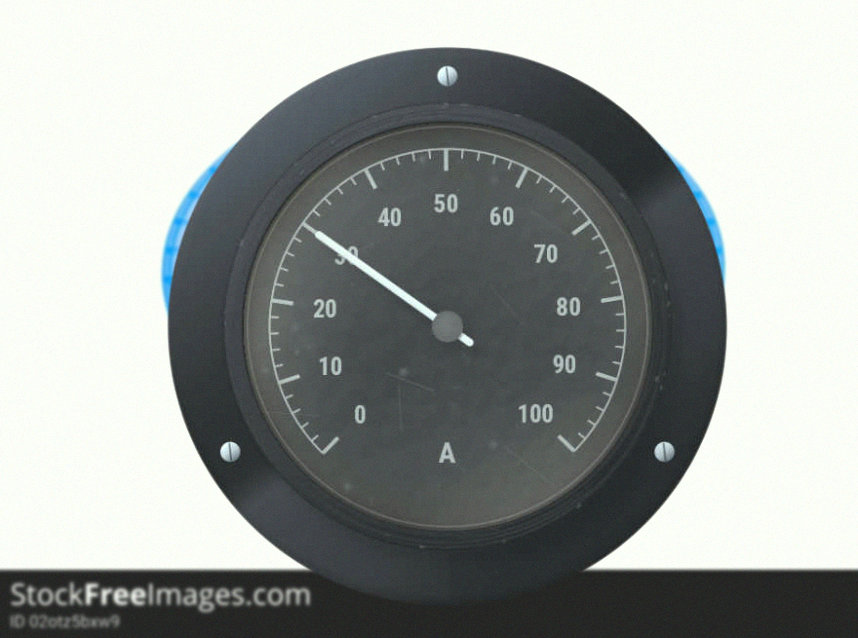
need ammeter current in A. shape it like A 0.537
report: A 30
